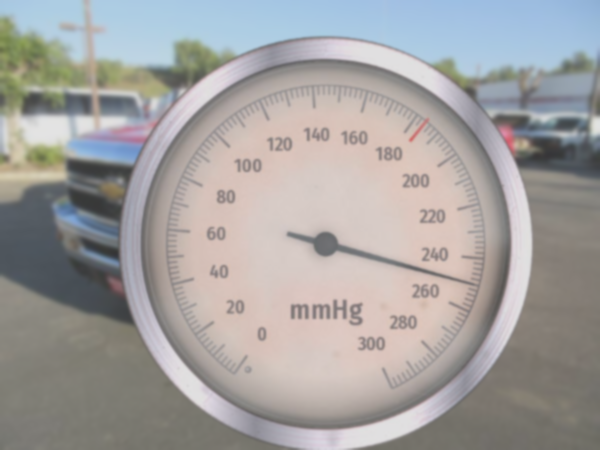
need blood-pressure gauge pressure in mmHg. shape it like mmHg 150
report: mmHg 250
